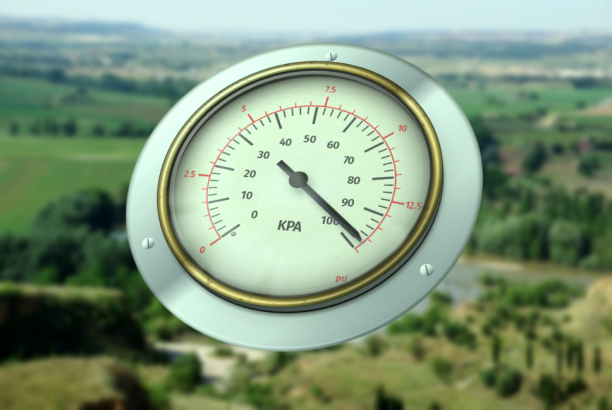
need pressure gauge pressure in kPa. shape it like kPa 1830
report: kPa 98
